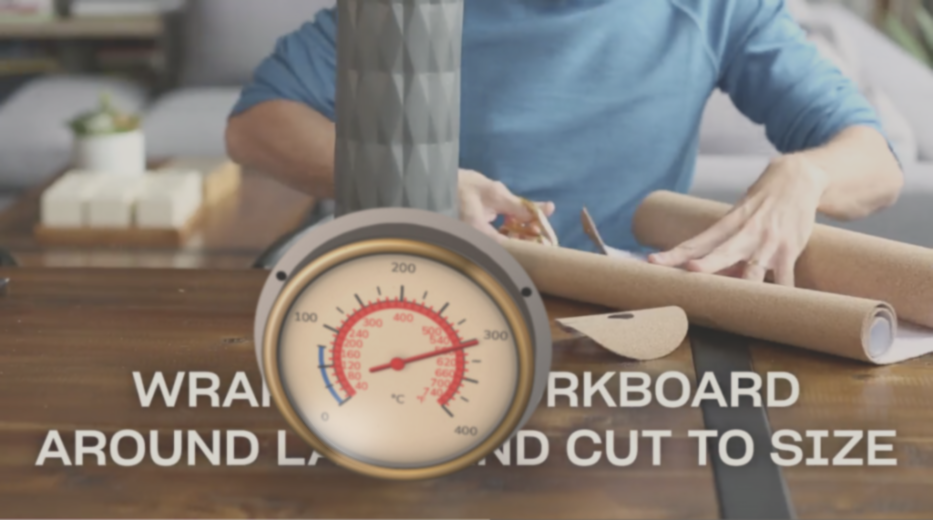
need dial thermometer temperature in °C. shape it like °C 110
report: °C 300
